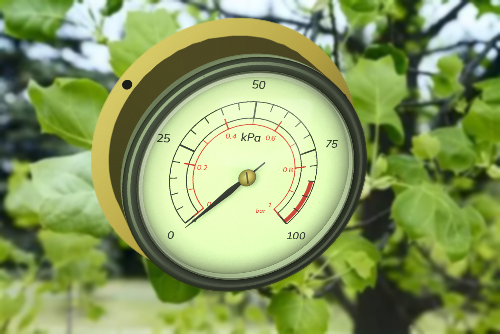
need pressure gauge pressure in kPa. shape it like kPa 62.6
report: kPa 0
